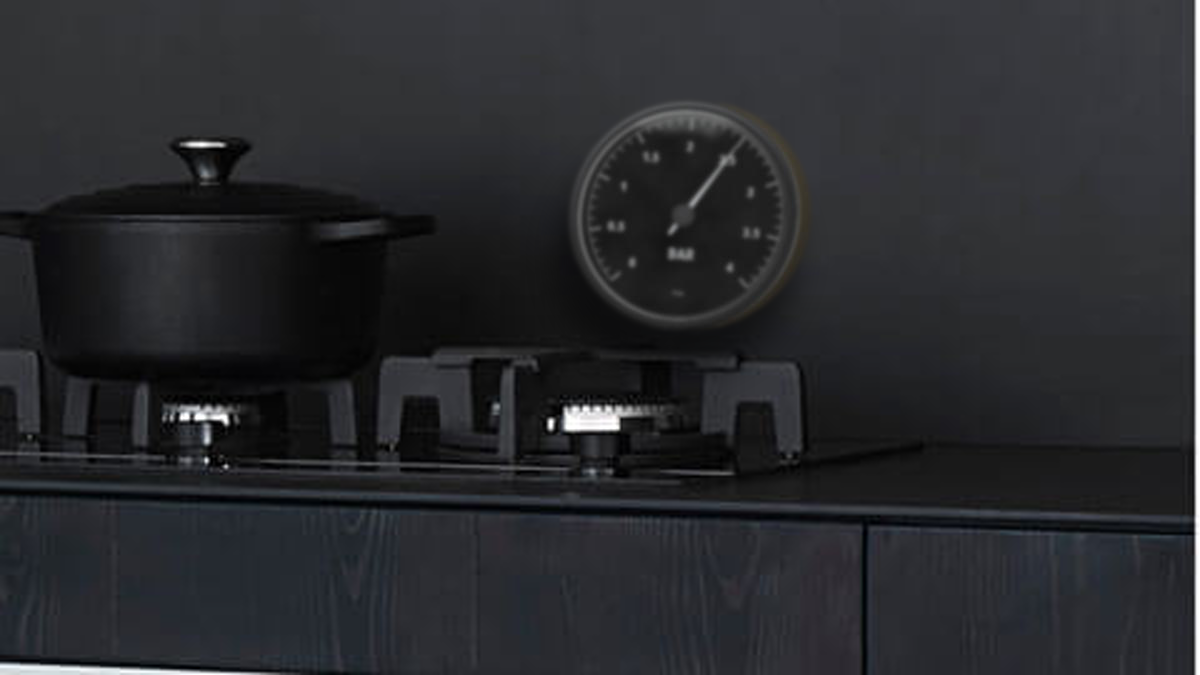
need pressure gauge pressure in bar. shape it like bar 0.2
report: bar 2.5
